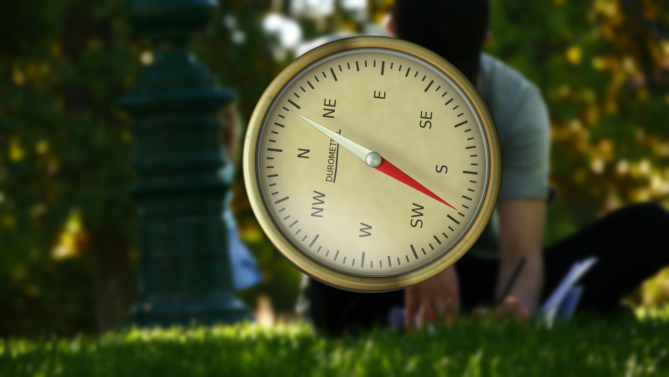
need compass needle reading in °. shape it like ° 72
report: ° 205
